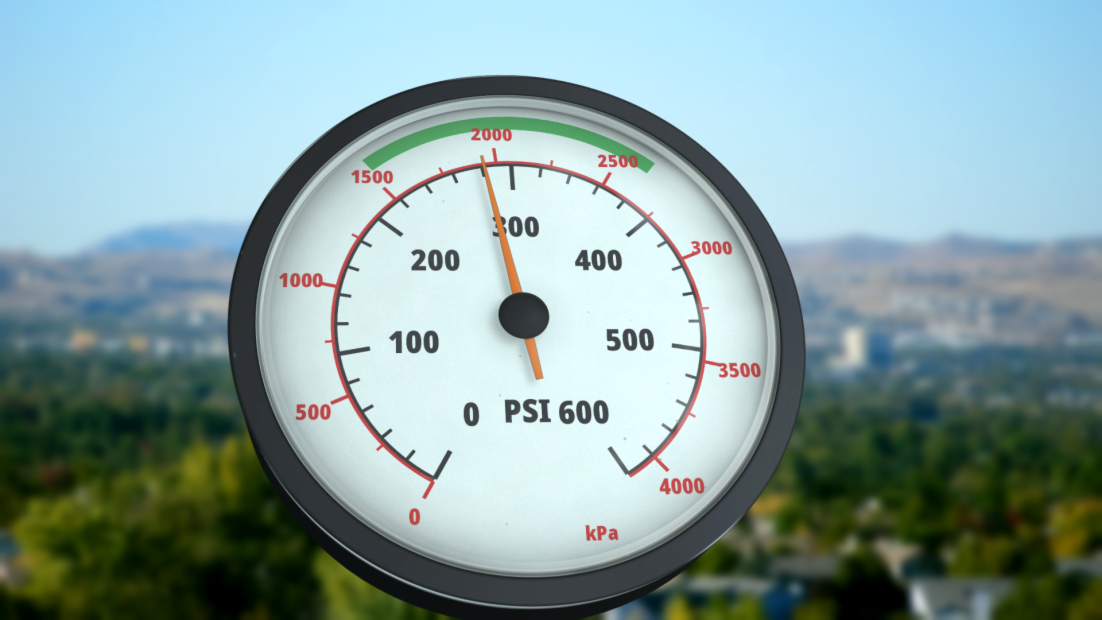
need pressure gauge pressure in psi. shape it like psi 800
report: psi 280
